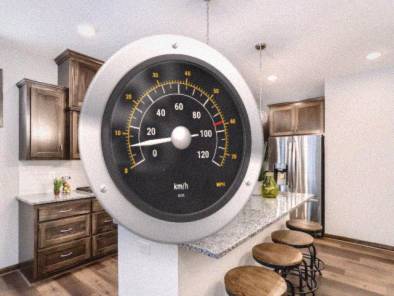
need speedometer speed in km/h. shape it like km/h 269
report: km/h 10
